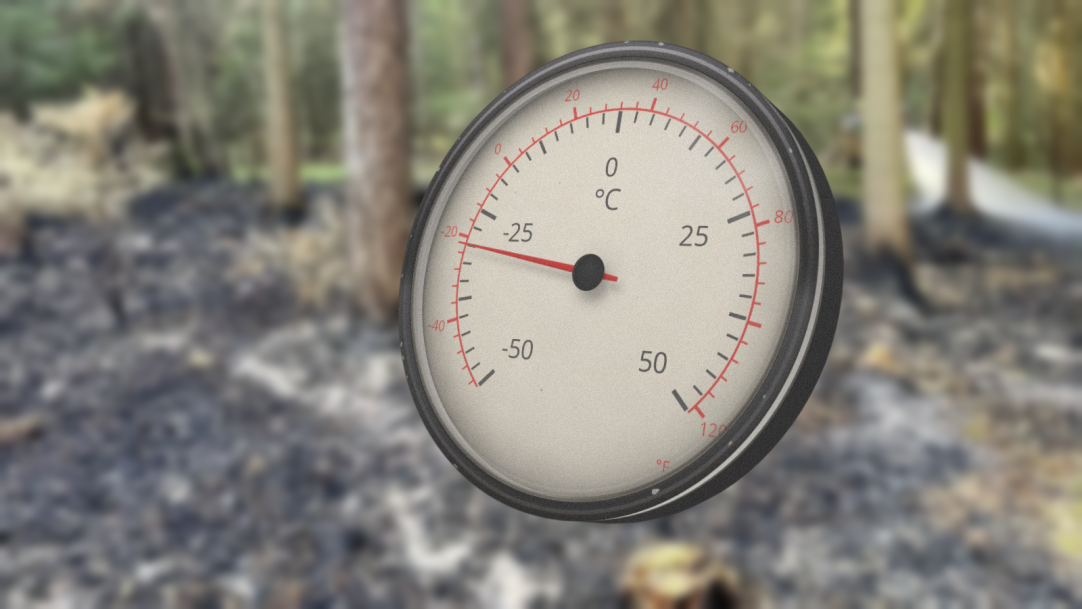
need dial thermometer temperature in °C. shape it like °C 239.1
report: °C -30
